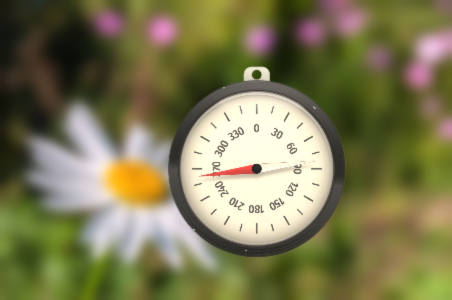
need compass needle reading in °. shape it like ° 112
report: ° 262.5
